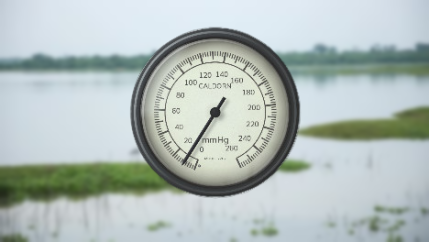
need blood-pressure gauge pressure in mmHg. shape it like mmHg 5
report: mmHg 10
